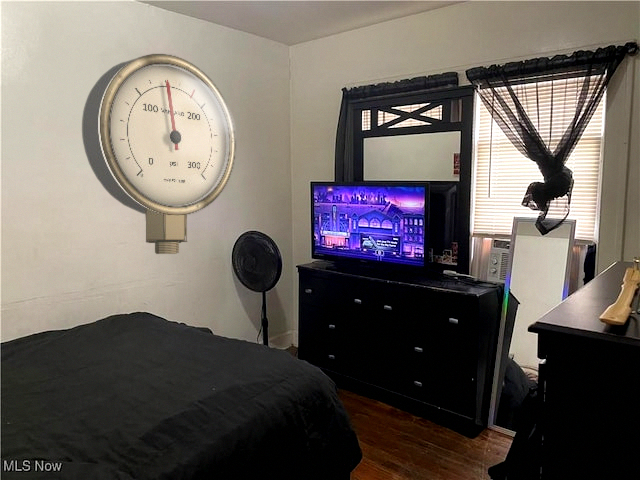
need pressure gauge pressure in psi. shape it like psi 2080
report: psi 140
